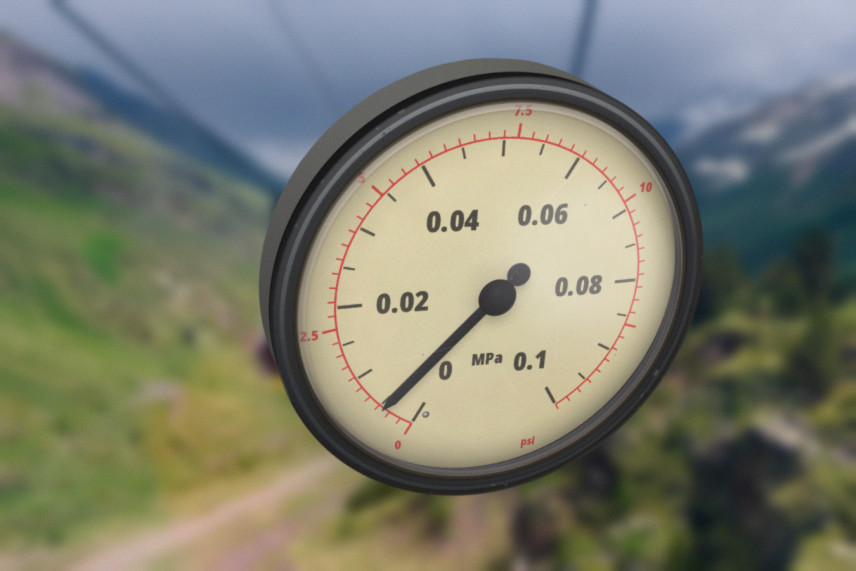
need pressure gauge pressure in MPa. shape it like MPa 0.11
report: MPa 0.005
